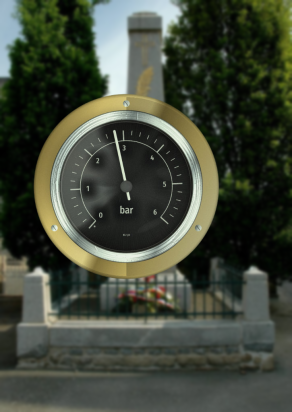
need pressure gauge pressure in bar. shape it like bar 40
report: bar 2.8
